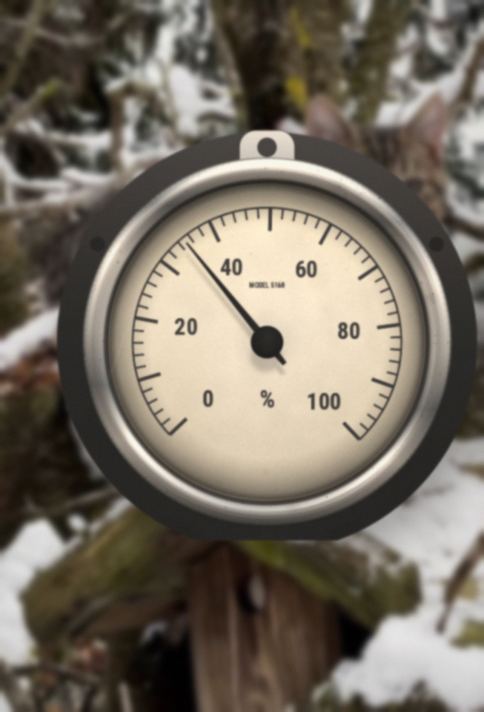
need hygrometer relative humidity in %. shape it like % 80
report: % 35
